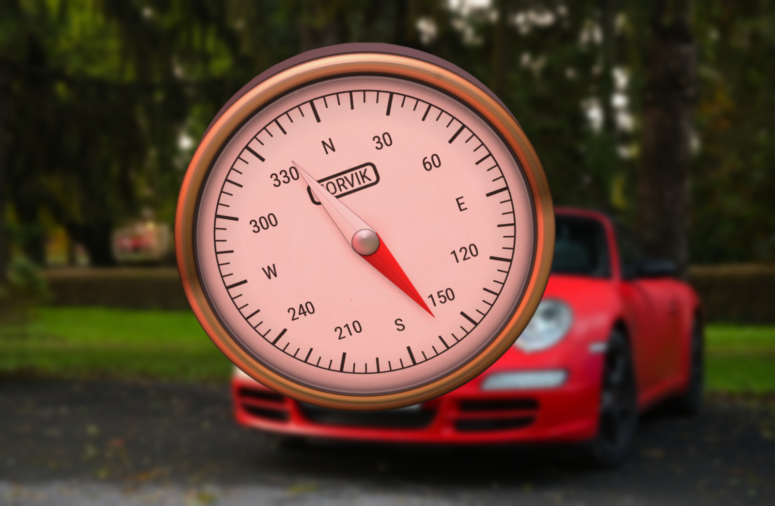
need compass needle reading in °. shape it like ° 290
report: ° 160
